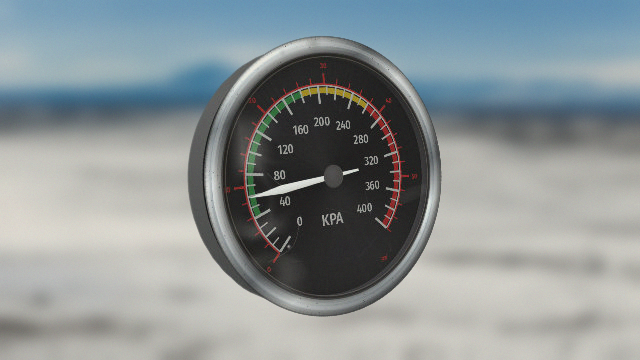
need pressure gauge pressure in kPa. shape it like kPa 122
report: kPa 60
